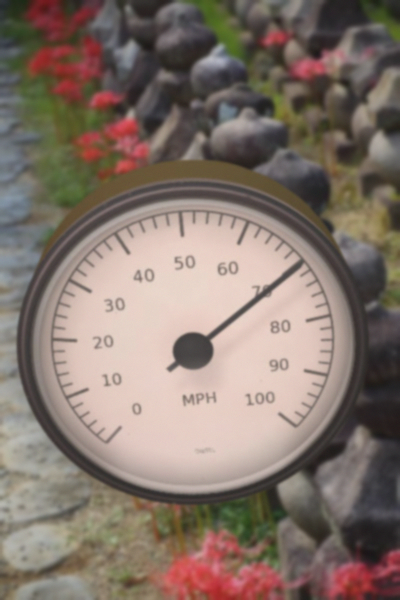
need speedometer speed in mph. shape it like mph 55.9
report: mph 70
